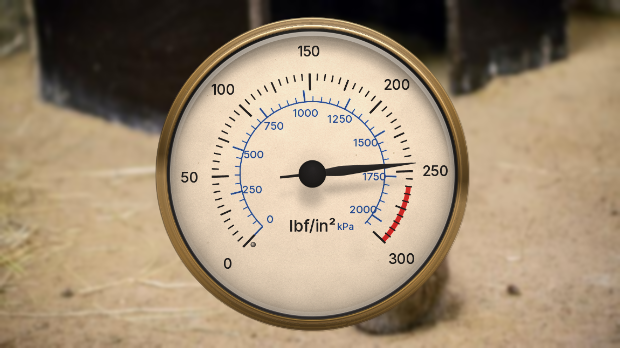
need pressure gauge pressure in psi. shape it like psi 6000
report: psi 245
